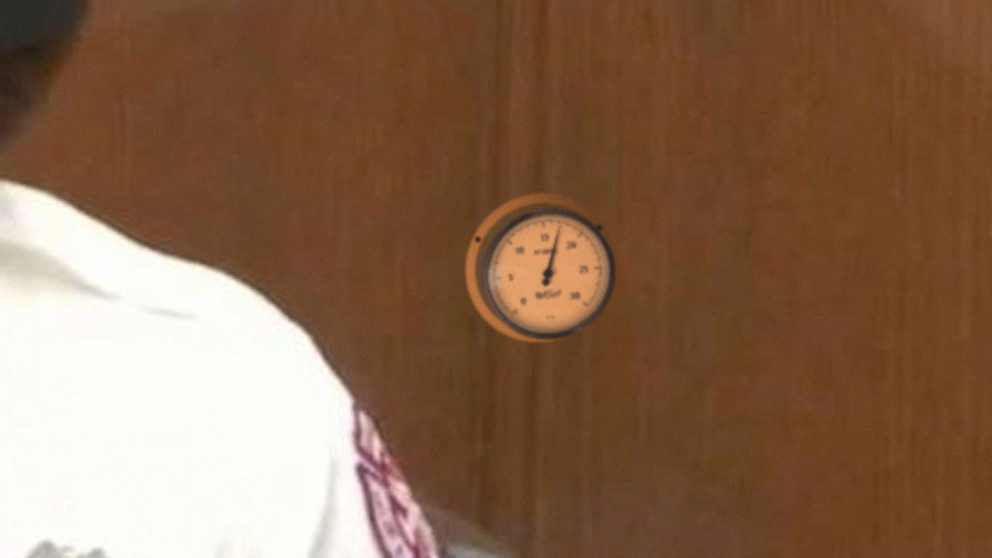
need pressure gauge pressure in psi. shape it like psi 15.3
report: psi 17
